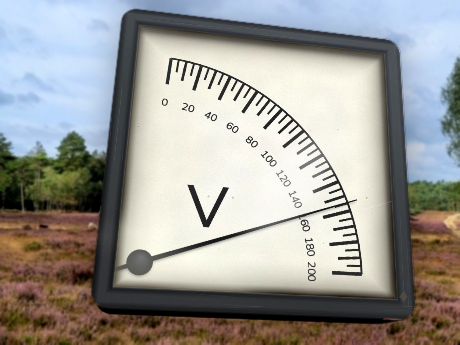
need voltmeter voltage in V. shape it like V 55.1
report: V 155
